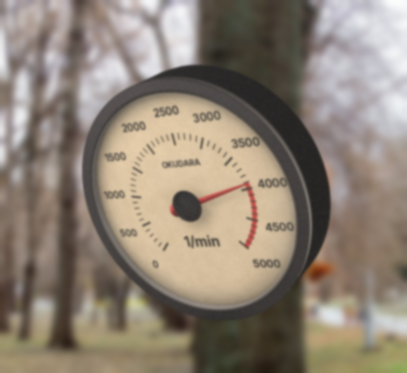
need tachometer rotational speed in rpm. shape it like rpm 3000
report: rpm 3900
